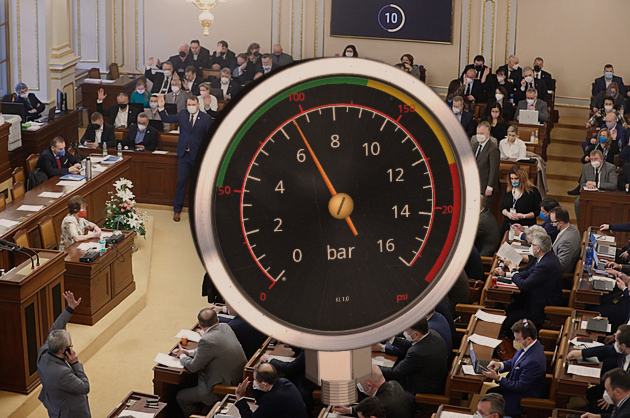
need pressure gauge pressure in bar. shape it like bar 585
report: bar 6.5
